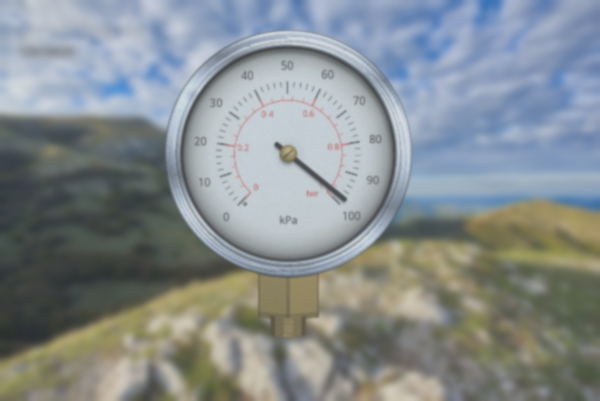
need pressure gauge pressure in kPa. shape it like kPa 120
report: kPa 98
